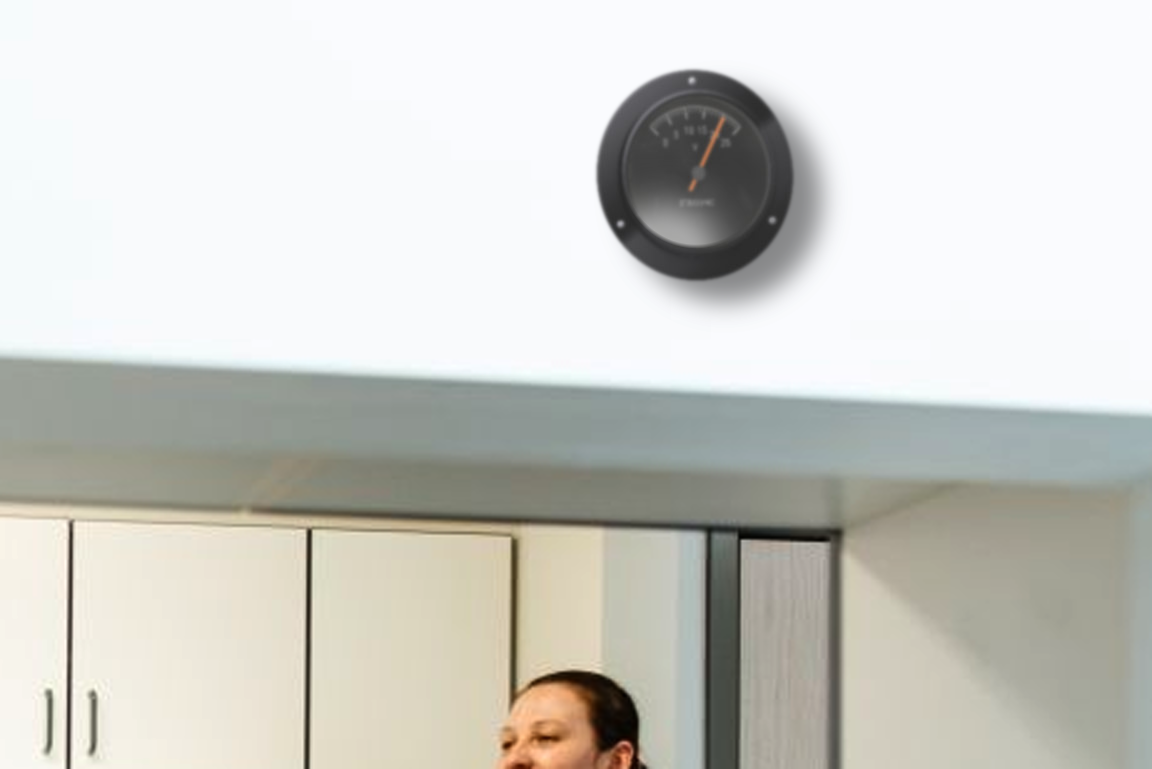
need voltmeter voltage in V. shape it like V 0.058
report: V 20
